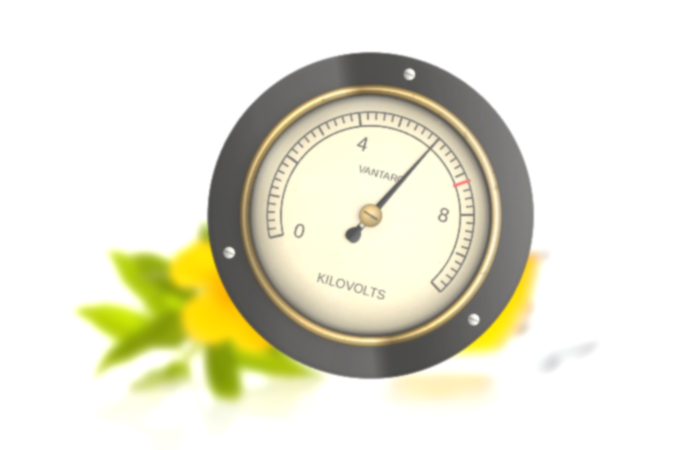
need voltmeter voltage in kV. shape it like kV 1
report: kV 6
